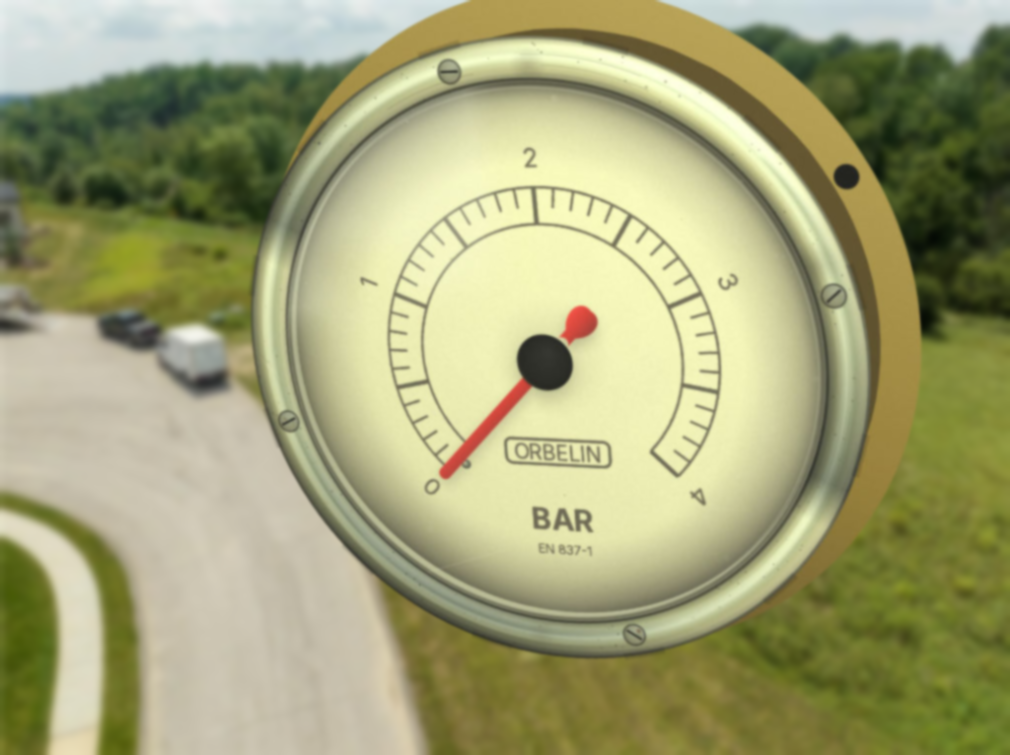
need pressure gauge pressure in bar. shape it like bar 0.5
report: bar 0
